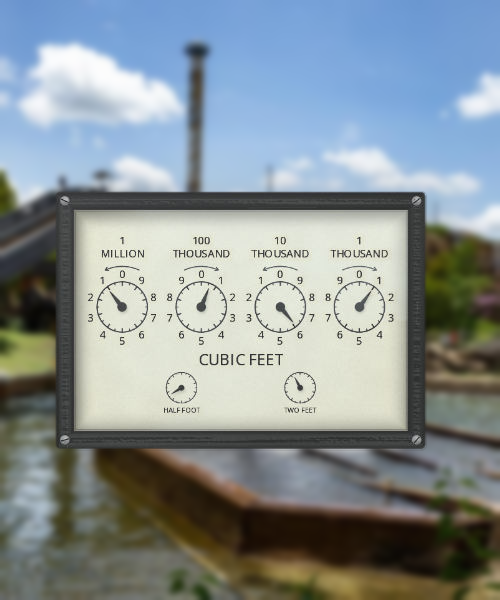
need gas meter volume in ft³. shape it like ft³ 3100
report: ft³ 106100
